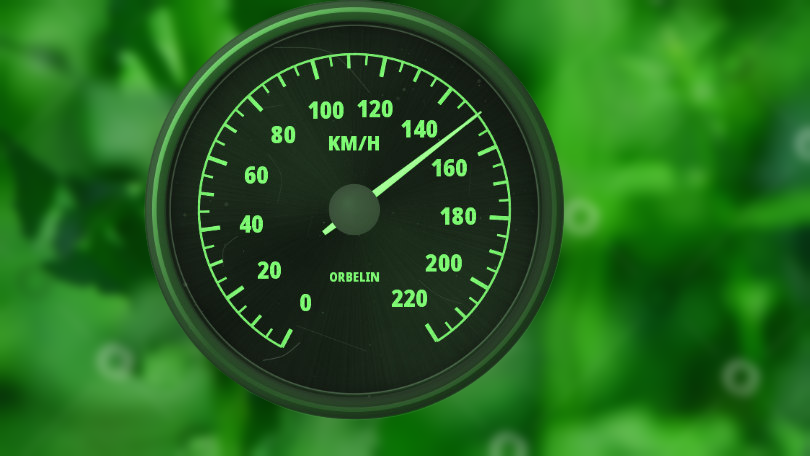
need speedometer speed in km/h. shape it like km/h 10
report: km/h 150
